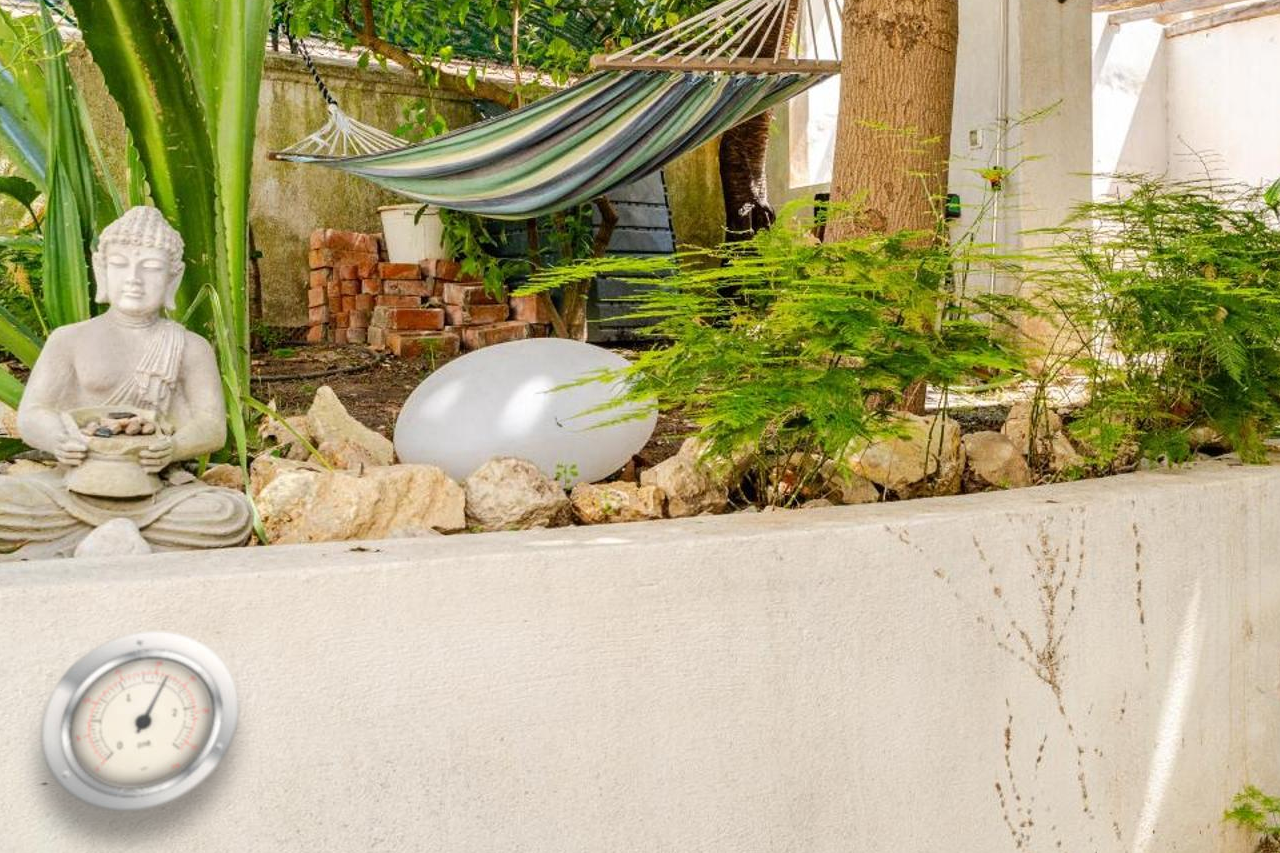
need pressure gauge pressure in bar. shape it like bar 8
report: bar 1.5
